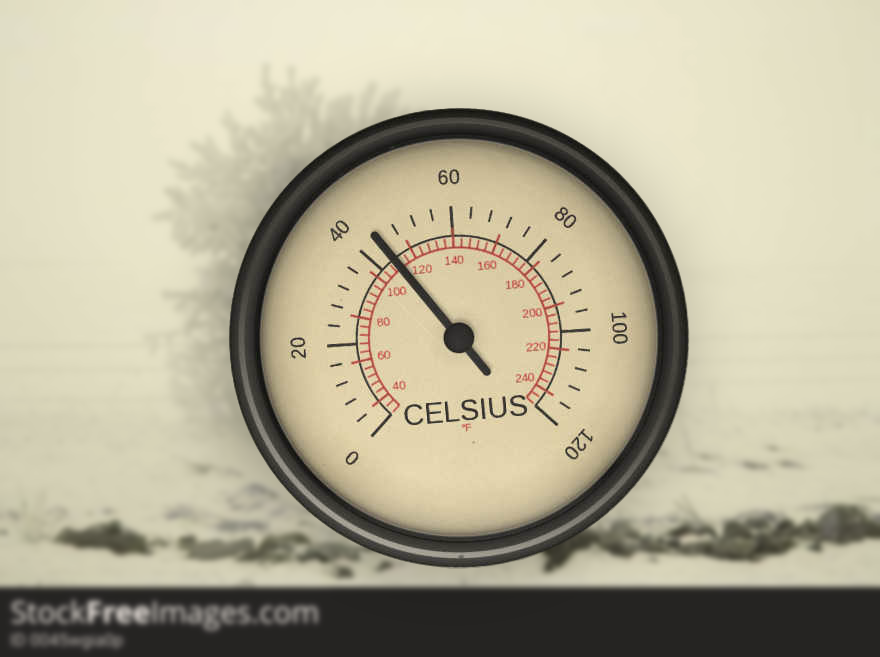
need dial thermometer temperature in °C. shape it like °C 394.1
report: °C 44
